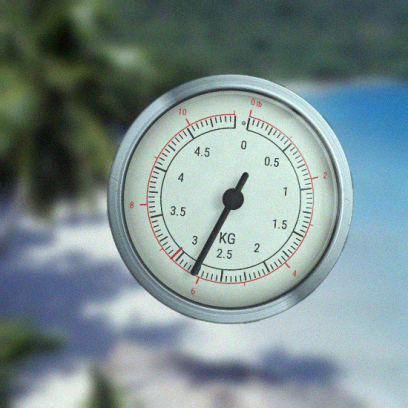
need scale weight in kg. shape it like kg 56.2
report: kg 2.8
